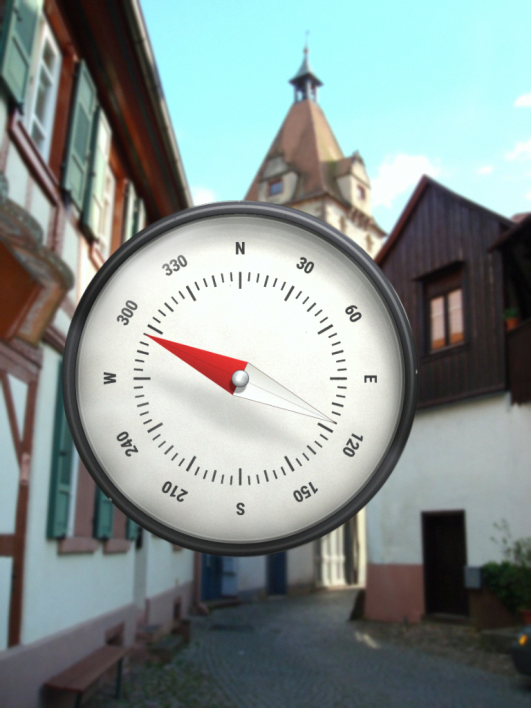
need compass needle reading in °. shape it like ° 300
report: ° 295
